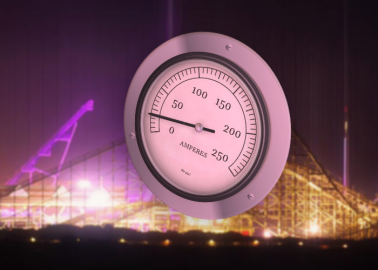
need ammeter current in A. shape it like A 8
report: A 20
